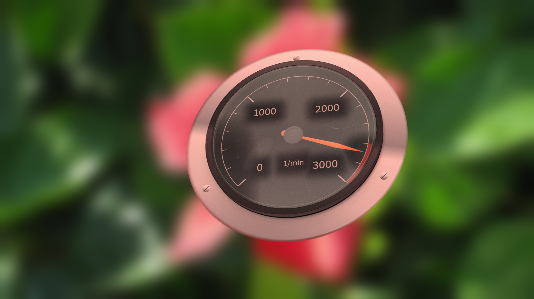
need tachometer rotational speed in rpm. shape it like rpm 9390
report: rpm 2700
